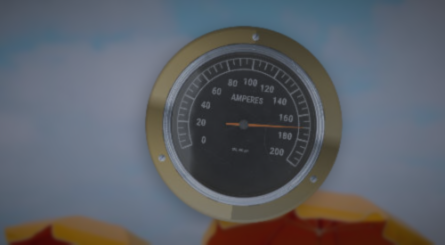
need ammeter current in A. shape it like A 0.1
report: A 170
